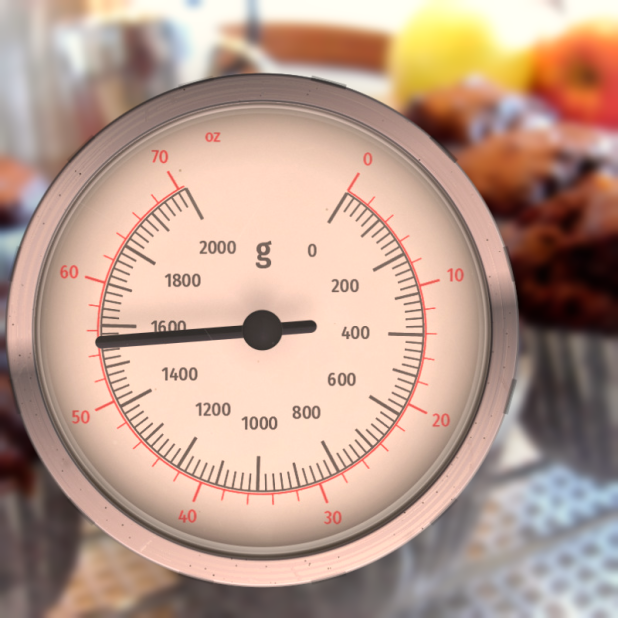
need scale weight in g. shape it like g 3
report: g 1560
